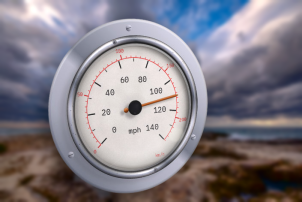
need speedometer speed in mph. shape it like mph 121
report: mph 110
